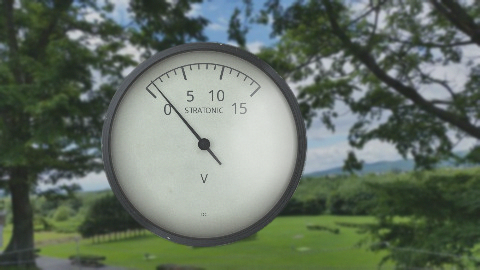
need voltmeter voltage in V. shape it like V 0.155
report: V 1
